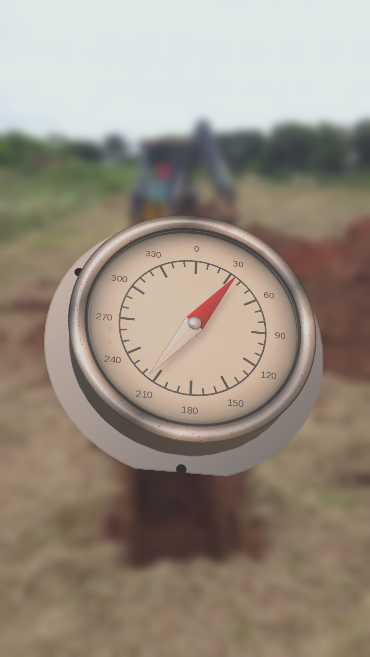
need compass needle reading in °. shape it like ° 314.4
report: ° 35
